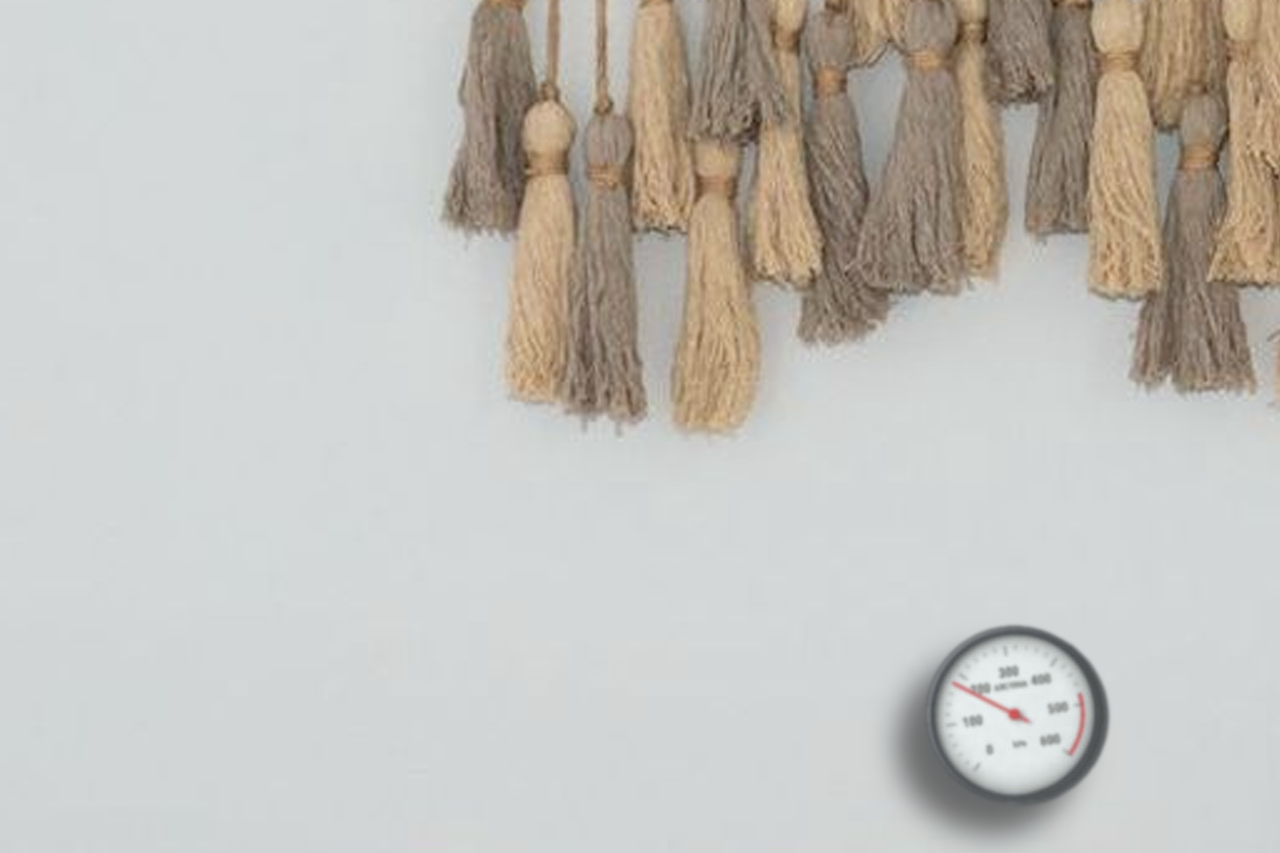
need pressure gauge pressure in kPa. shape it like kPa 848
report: kPa 180
